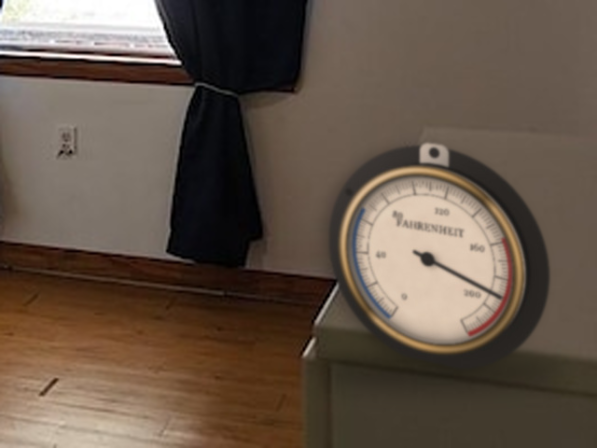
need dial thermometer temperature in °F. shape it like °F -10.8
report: °F 190
